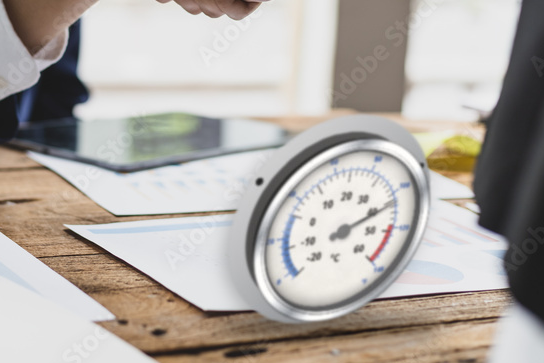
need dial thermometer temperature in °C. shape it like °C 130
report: °C 40
